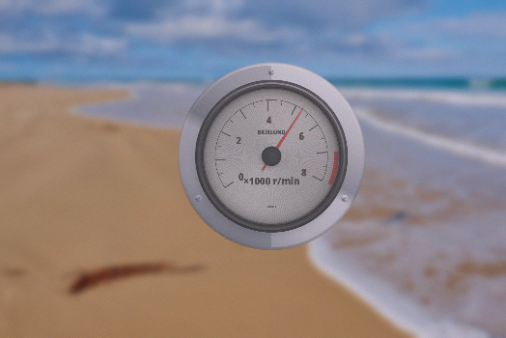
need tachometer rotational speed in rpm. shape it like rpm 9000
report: rpm 5250
